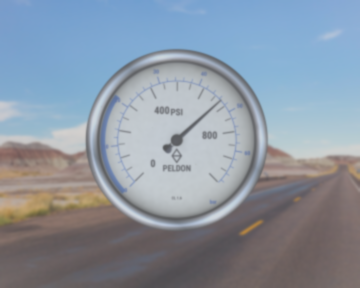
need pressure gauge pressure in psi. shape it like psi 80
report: psi 675
